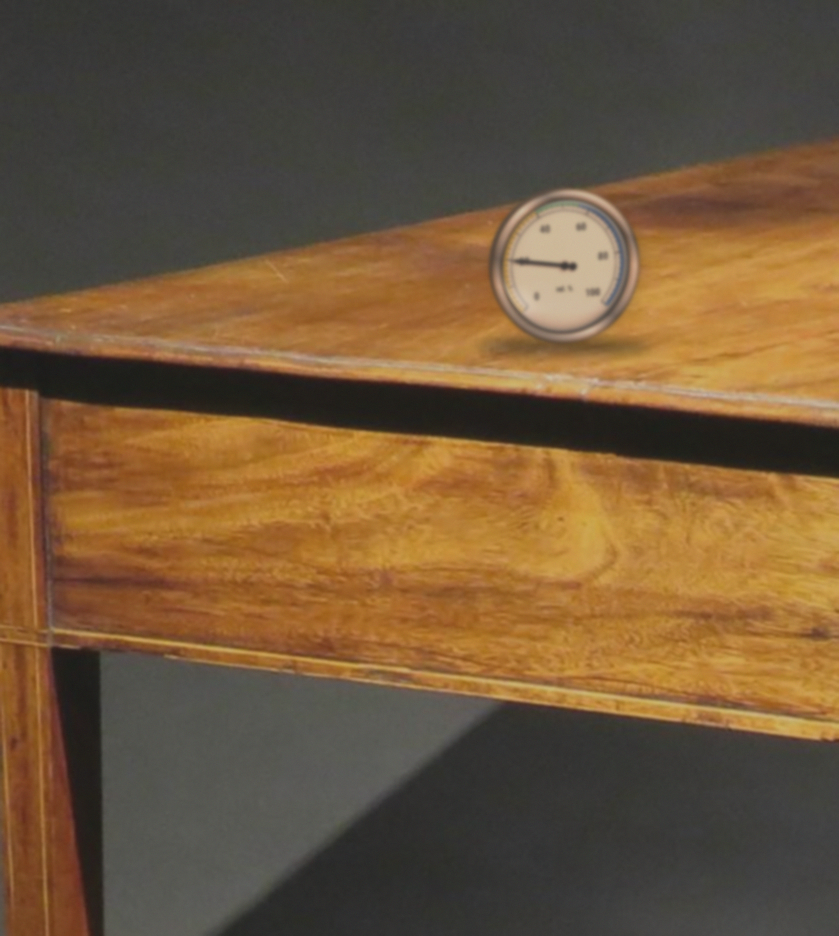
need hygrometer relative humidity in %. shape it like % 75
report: % 20
